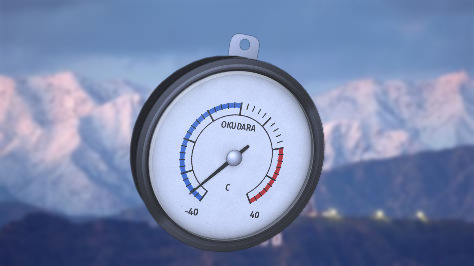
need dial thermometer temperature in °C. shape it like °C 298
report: °C -36
